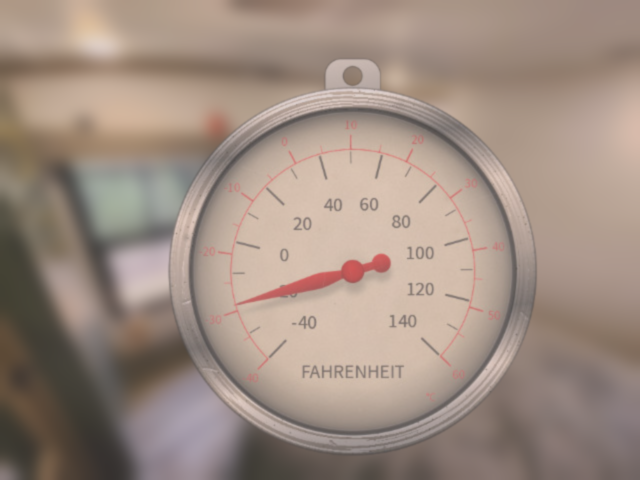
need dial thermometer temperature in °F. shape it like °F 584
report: °F -20
